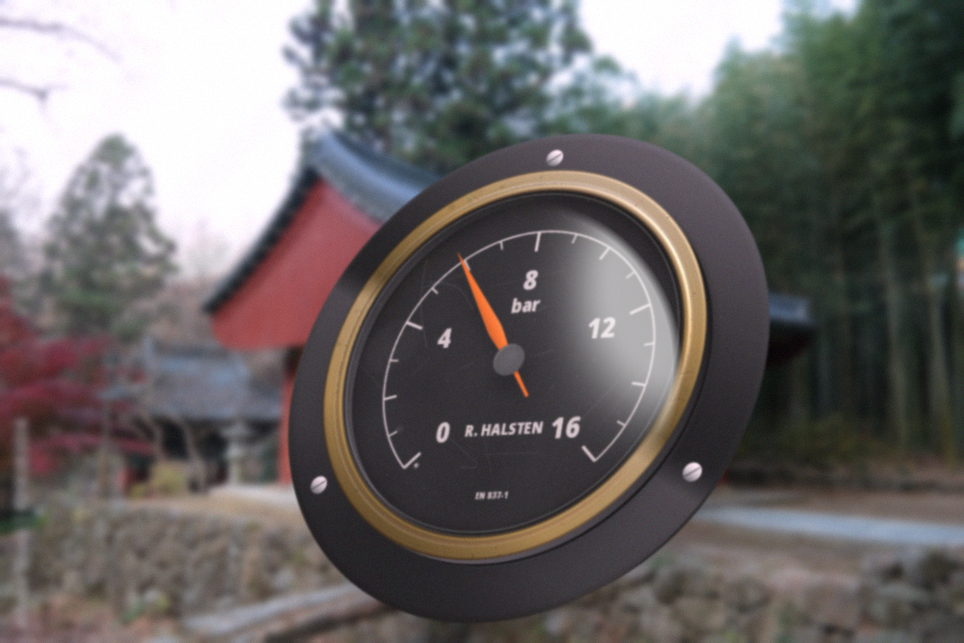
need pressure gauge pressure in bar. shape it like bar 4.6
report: bar 6
